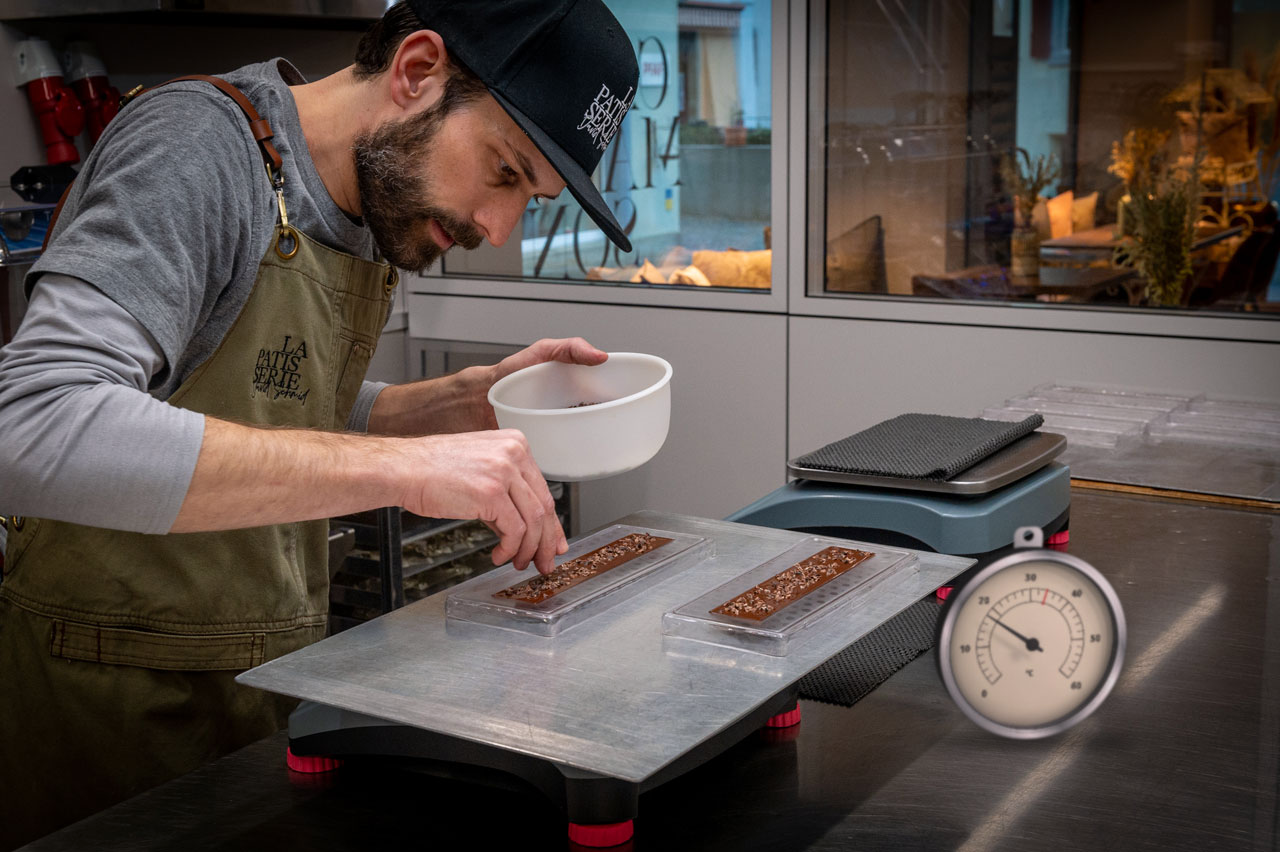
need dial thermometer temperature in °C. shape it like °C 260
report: °C 18
